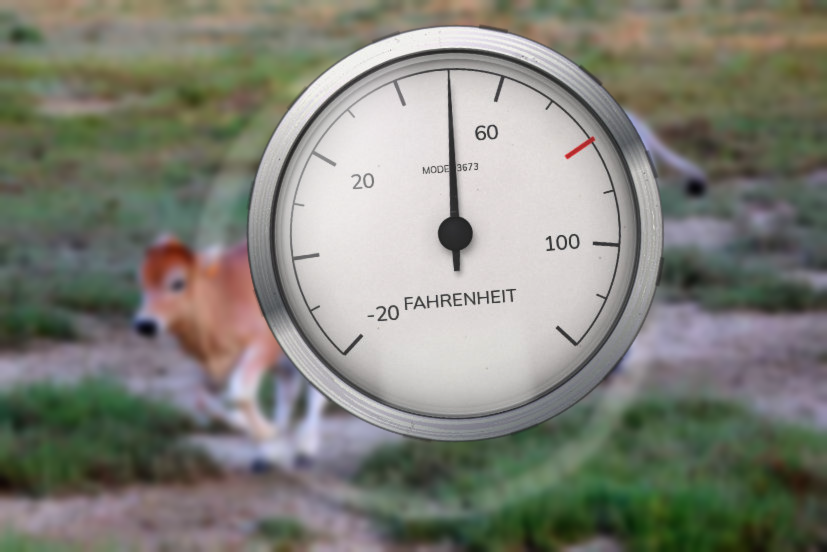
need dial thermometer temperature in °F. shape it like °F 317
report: °F 50
